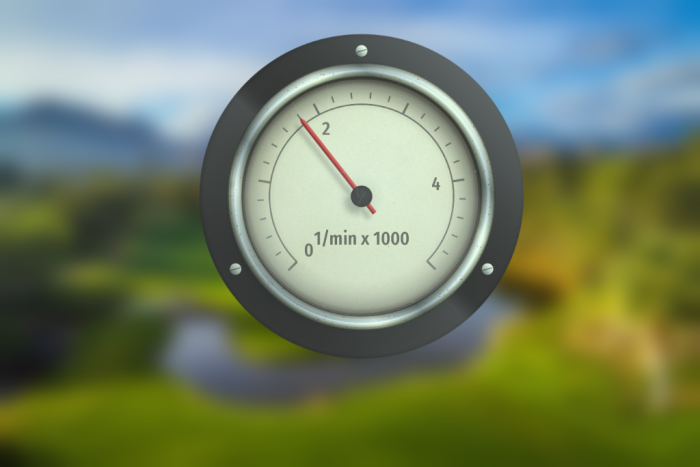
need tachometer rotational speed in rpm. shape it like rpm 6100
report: rpm 1800
